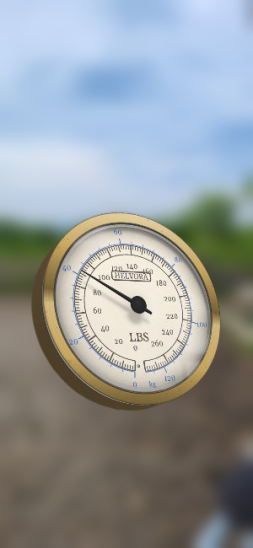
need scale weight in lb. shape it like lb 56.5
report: lb 90
